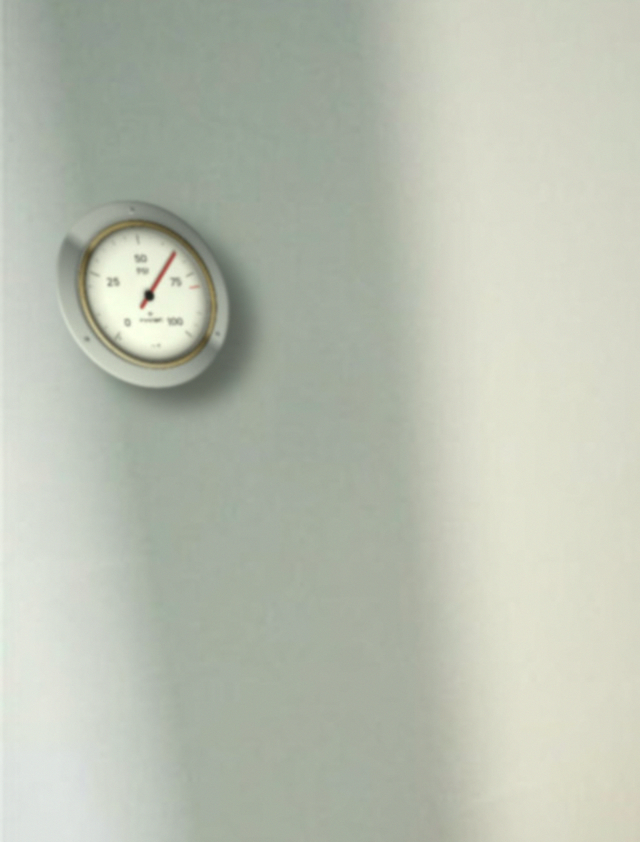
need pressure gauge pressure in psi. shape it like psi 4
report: psi 65
